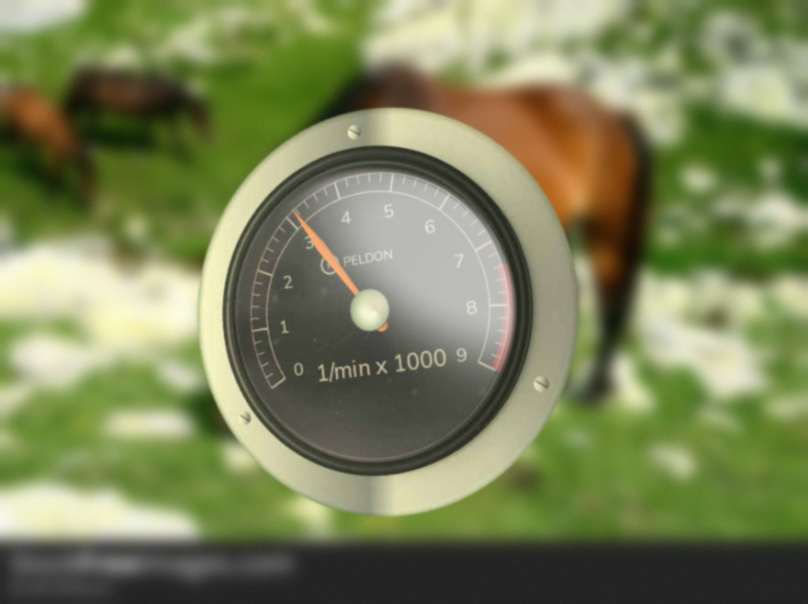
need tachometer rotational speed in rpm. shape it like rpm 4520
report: rpm 3200
